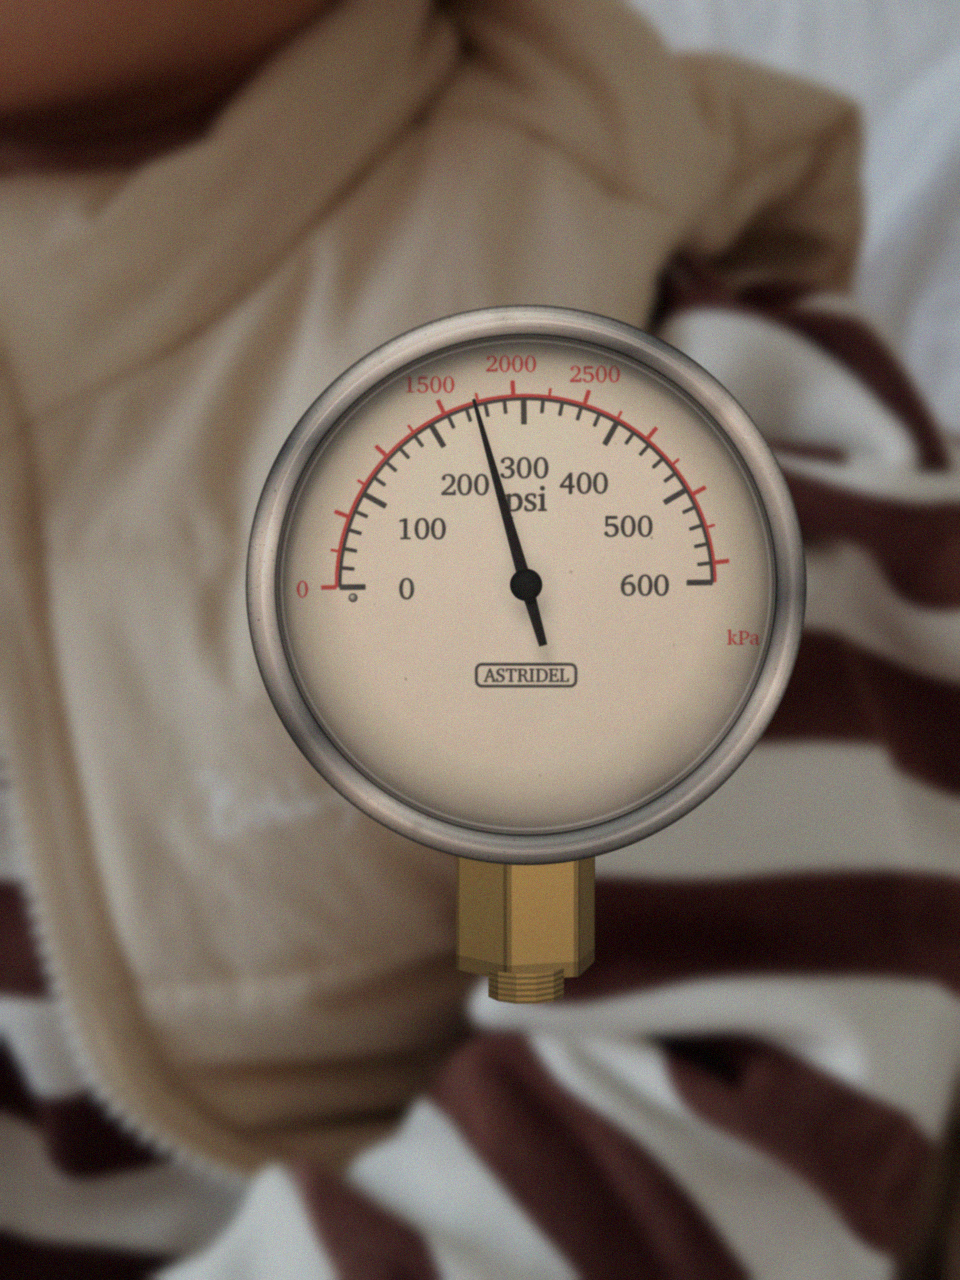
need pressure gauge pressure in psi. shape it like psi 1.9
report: psi 250
